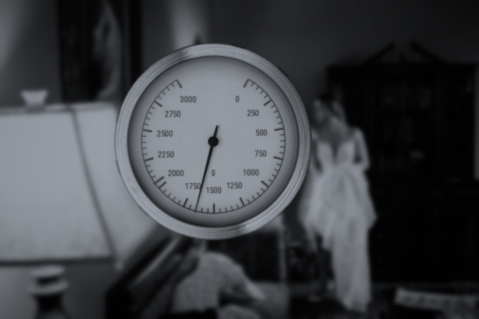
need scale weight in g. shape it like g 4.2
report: g 1650
